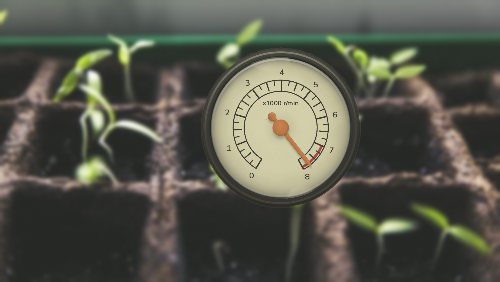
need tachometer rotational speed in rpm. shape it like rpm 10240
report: rpm 7750
